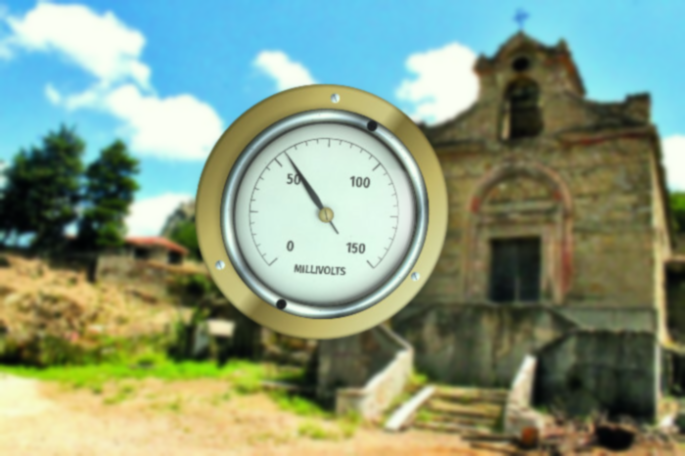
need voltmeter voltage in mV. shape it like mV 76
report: mV 55
